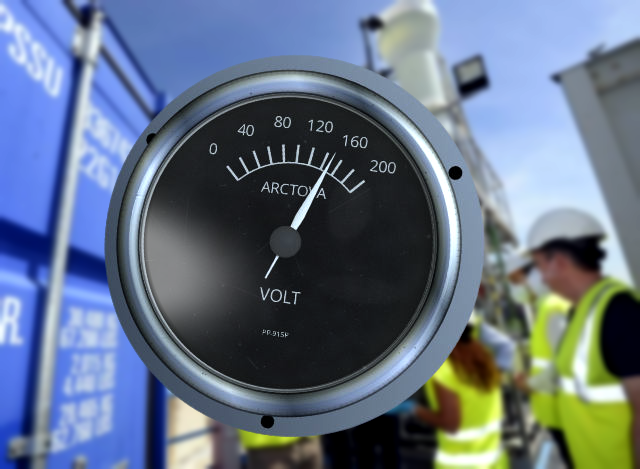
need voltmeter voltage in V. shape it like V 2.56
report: V 150
